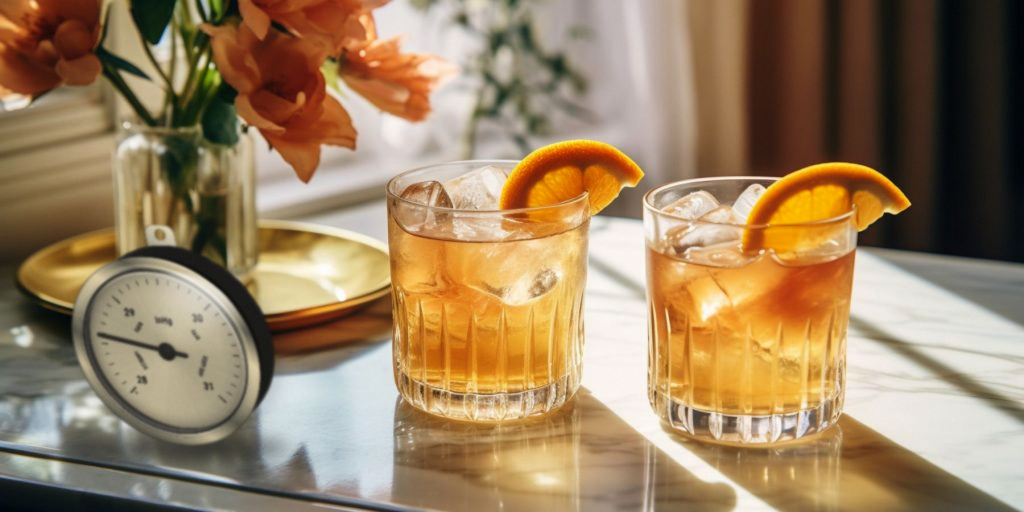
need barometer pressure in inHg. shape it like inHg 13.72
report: inHg 28.6
